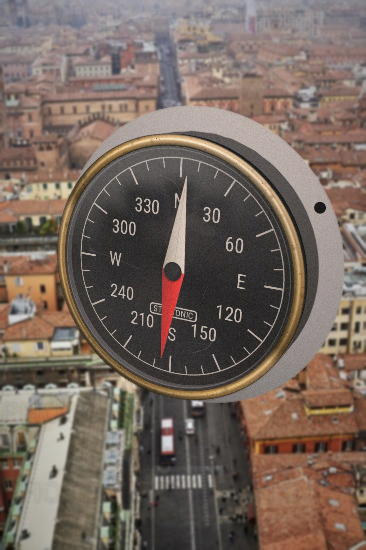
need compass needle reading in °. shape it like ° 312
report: ° 185
